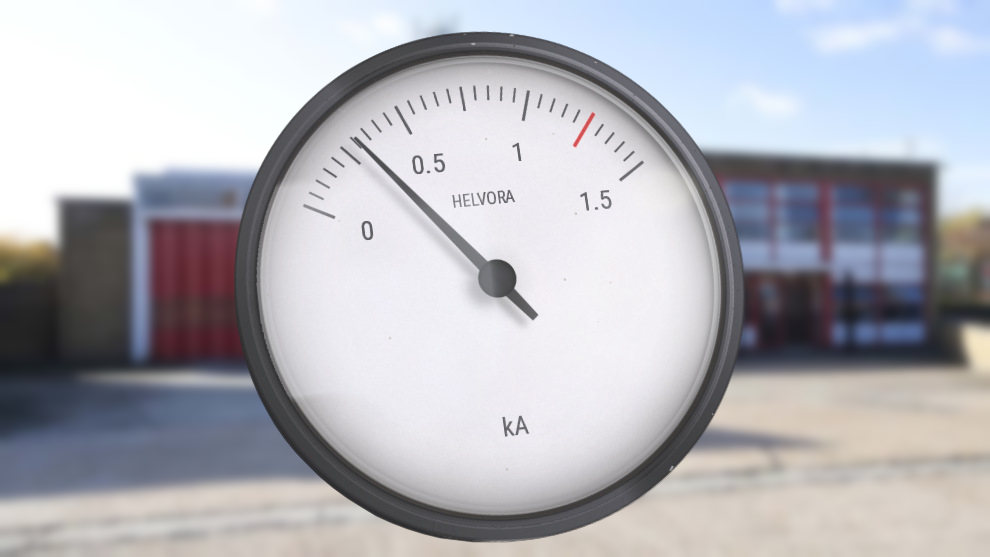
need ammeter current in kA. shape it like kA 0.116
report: kA 0.3
